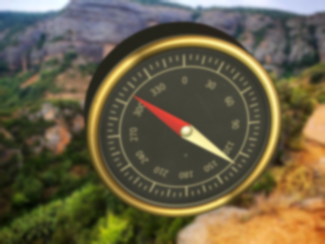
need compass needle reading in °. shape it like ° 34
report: ° 310
